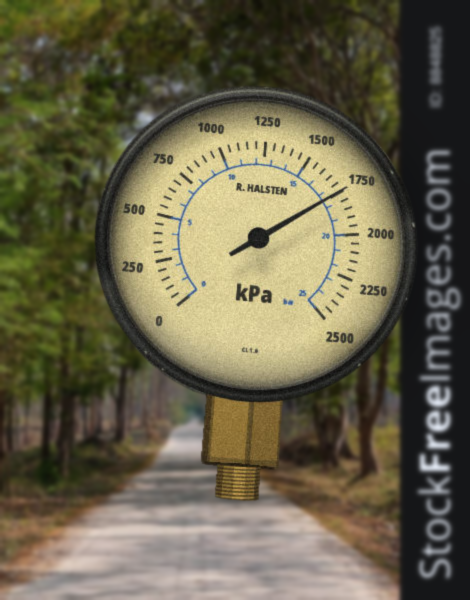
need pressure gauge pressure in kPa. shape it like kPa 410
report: kPa 1750
